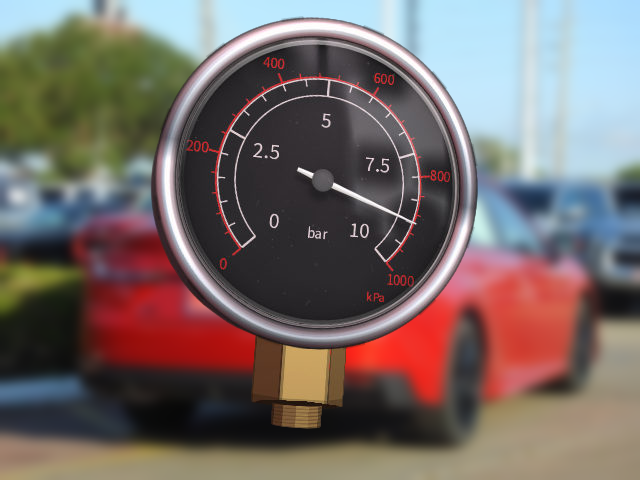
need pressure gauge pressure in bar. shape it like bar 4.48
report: bar 9
